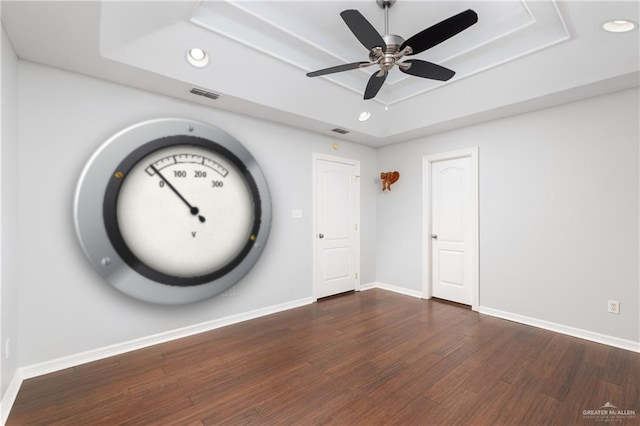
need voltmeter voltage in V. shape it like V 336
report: V 20
